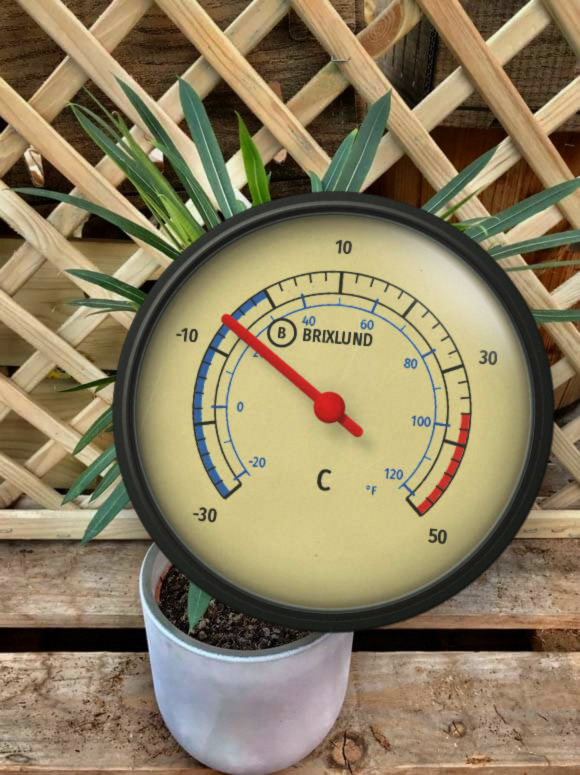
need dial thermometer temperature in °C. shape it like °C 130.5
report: °C -6
